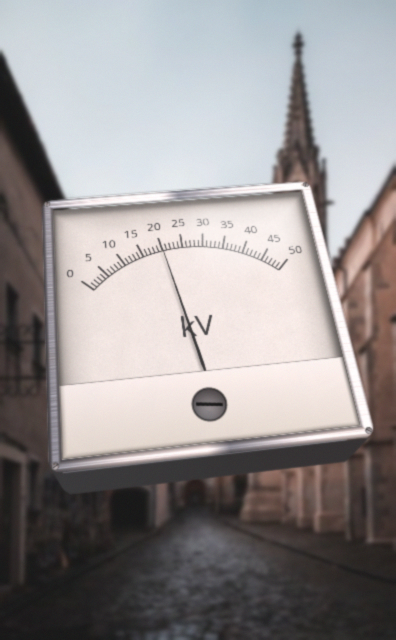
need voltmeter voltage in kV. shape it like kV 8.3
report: kV 20
